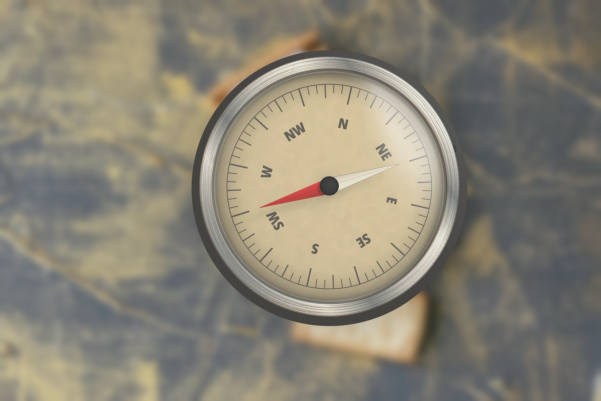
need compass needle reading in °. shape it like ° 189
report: ° 240
